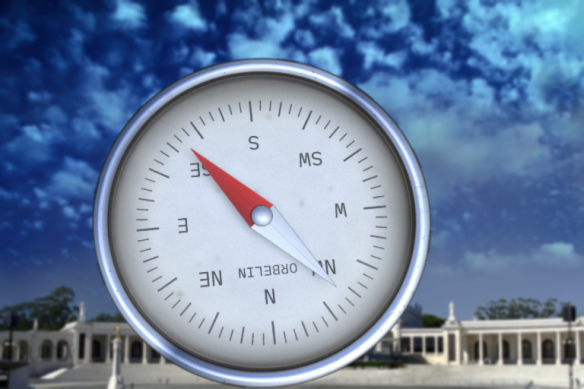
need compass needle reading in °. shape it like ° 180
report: ° 140
